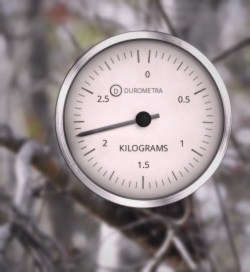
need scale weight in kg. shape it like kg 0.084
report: kg 2.15
